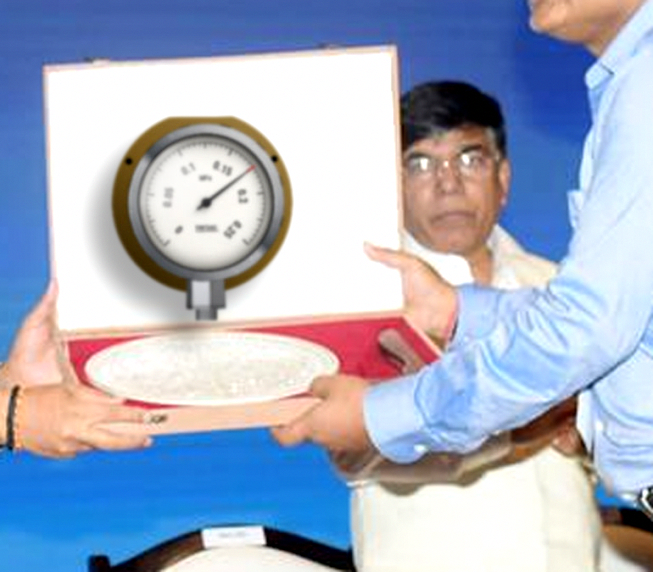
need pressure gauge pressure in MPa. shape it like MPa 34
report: MPa 0.175
